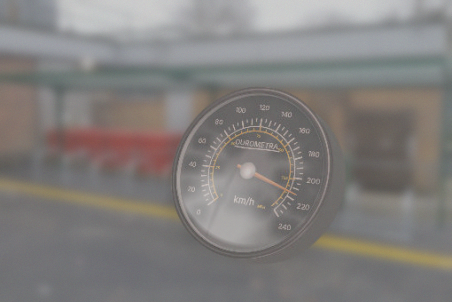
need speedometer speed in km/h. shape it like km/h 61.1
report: km/h 215
